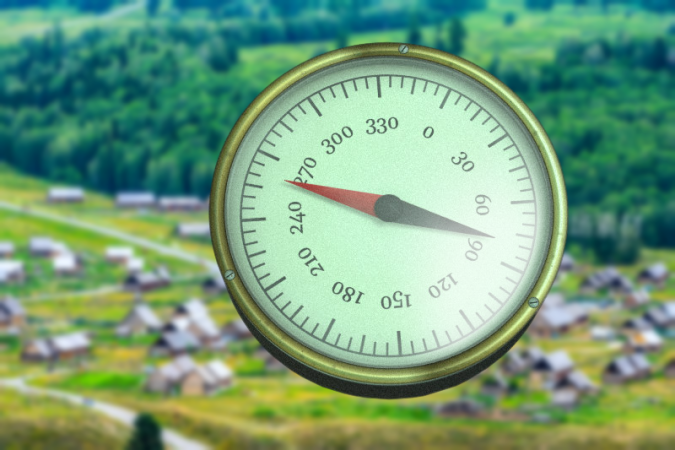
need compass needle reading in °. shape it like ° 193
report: ° 260
